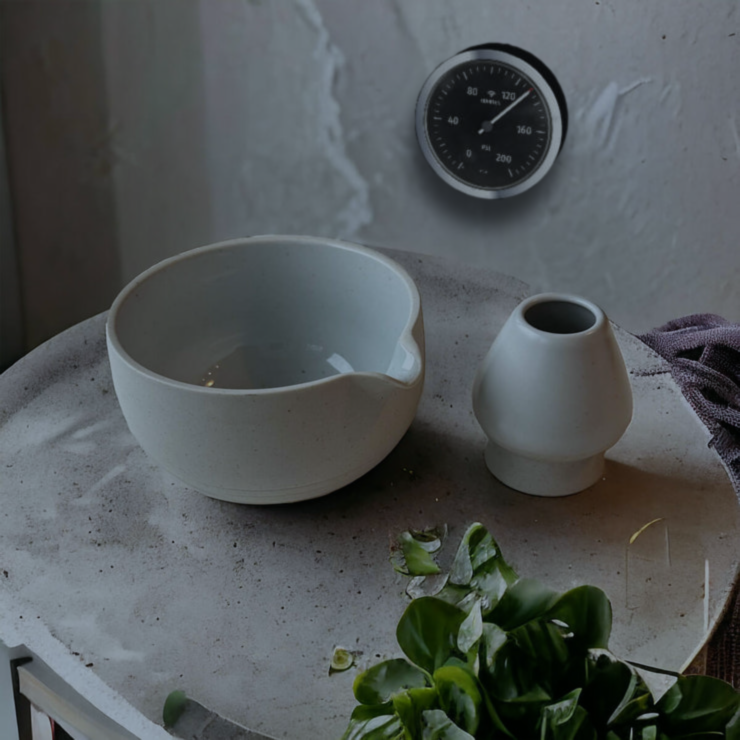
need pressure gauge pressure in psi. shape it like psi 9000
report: psi 130
